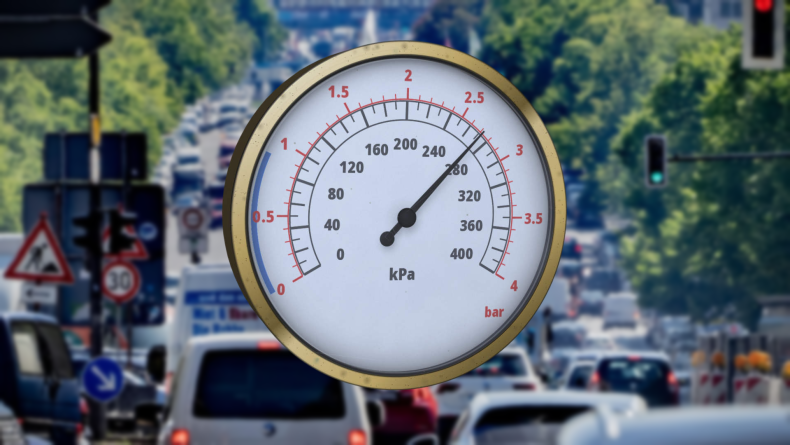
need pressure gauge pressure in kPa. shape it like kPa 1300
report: kPa 270
